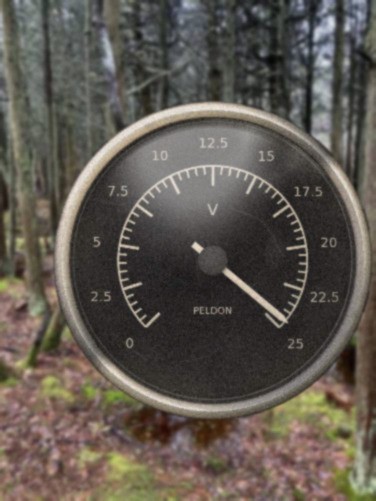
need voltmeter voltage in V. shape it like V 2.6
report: V 24.5
